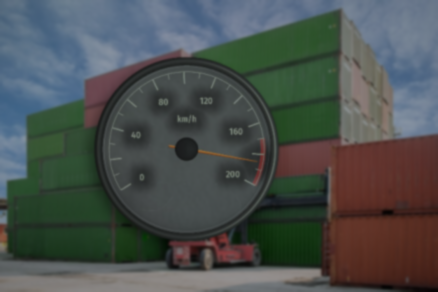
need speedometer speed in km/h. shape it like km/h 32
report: km/h 185
